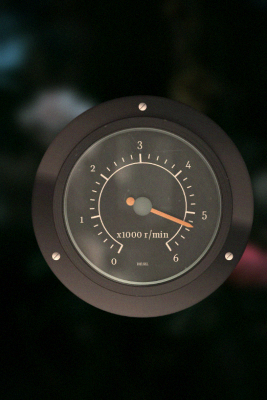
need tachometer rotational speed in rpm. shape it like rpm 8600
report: rpm 5300
